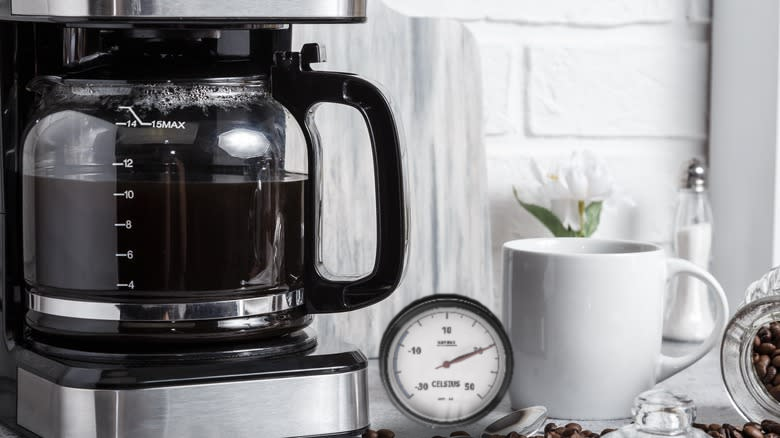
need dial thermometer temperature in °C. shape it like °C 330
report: °C 30
